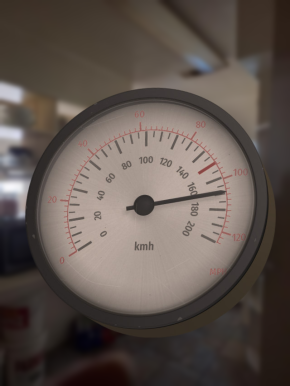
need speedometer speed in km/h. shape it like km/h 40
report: km/h 170
